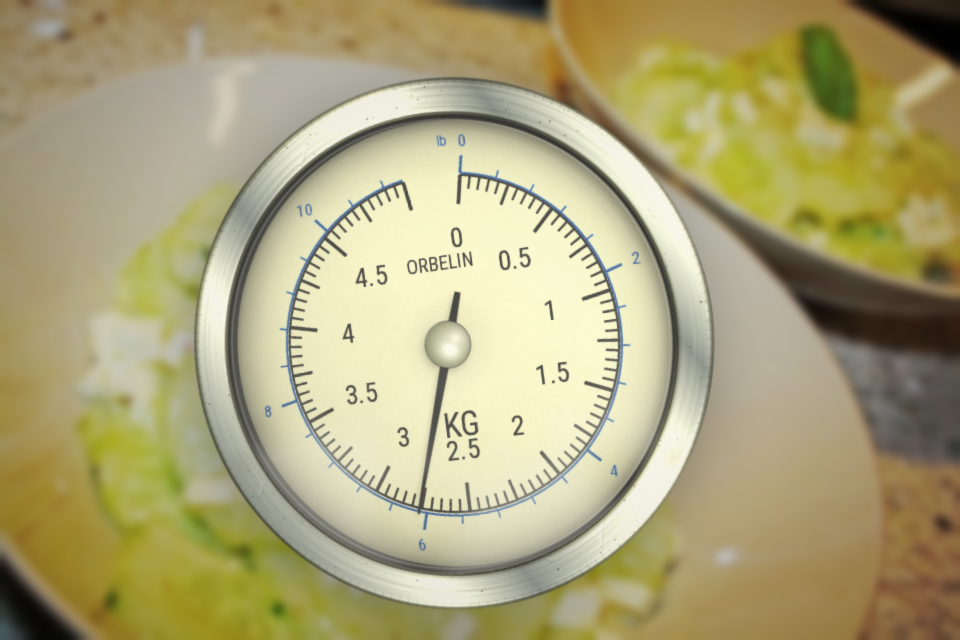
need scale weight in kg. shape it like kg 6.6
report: kg 2.75
